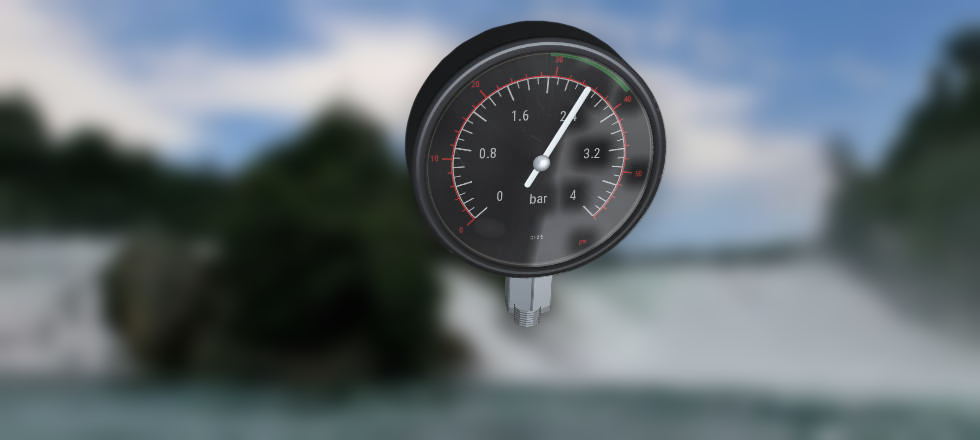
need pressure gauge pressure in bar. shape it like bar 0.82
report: bar 2.4
